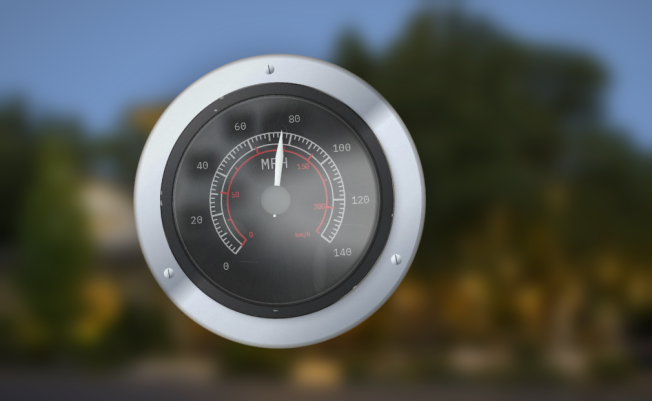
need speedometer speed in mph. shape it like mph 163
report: mph 76
